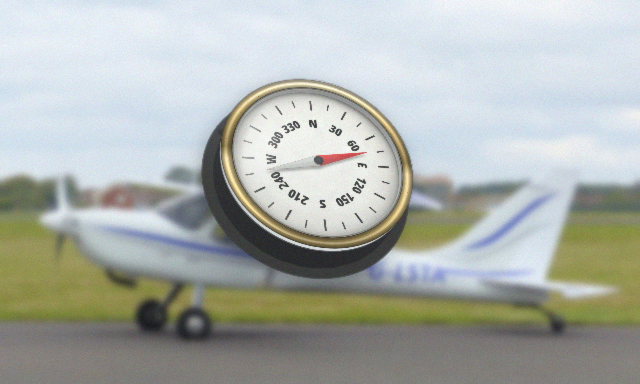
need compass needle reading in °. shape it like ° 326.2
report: ° 75
